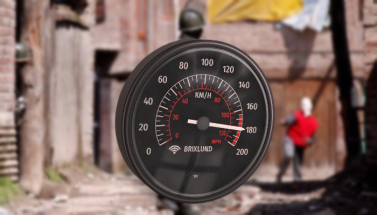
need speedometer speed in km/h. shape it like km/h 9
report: km/h 180
